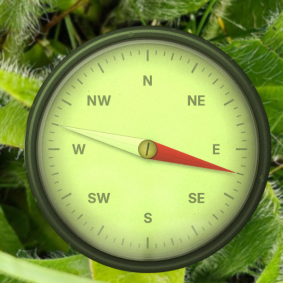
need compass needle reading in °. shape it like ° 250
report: ° 105
